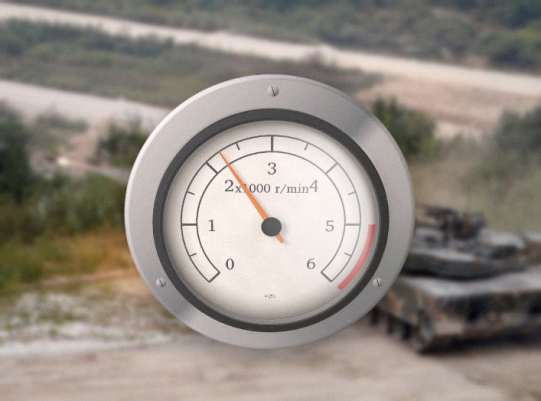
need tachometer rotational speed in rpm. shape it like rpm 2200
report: rpm 2250
